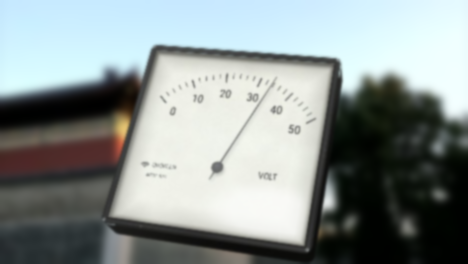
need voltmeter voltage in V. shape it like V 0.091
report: V 34
